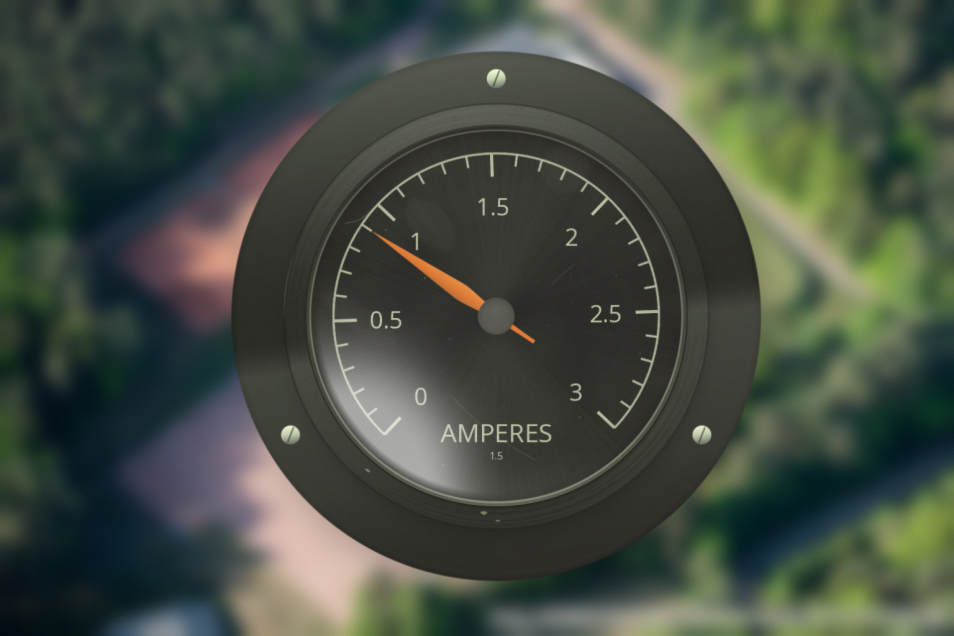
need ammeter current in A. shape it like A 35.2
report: A 0.9
